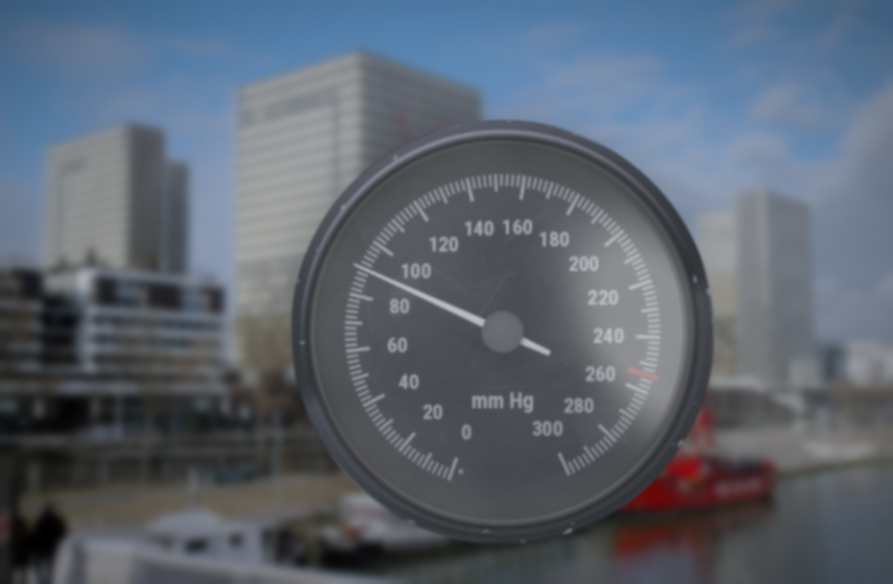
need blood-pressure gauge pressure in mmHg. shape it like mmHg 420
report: mmHg 90
